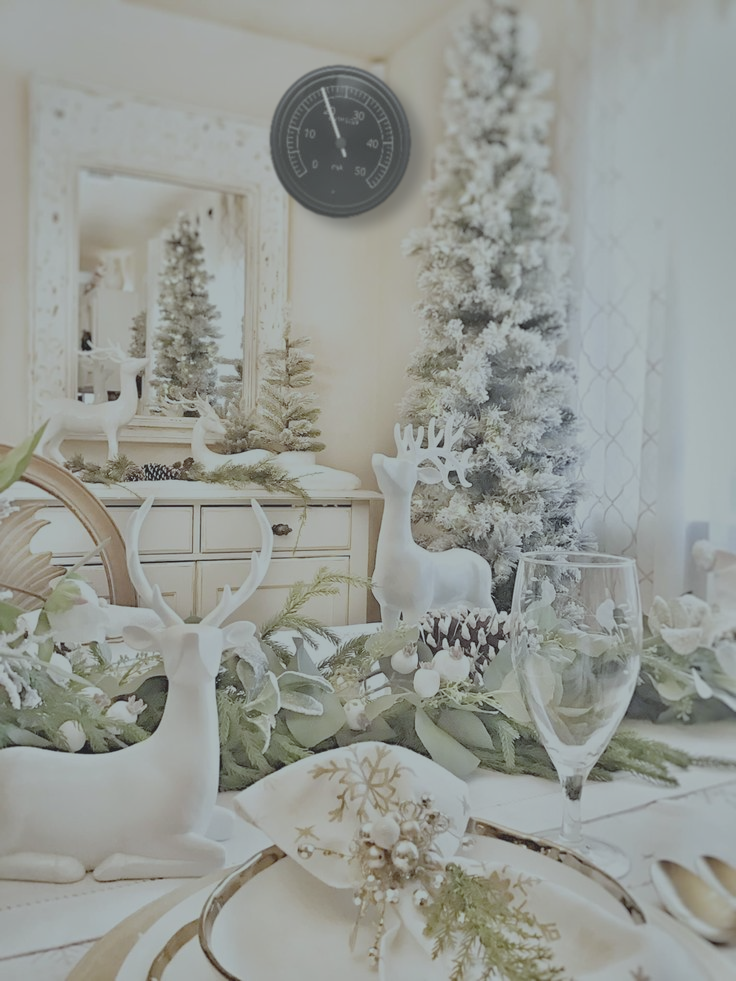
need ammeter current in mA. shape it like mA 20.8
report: mA 20
